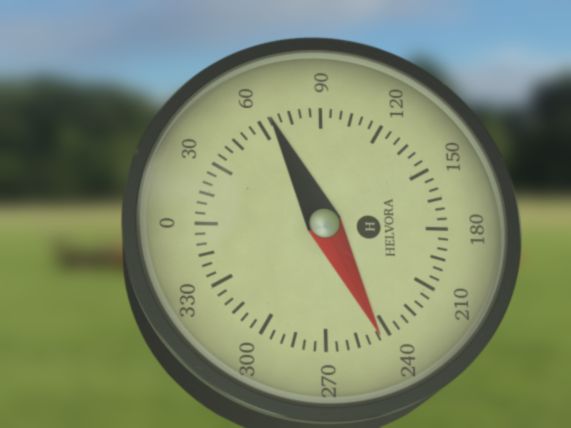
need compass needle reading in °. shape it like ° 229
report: ° 245
